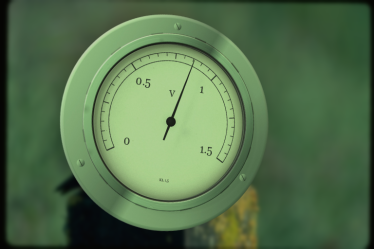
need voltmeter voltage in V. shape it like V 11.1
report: V 0.85
